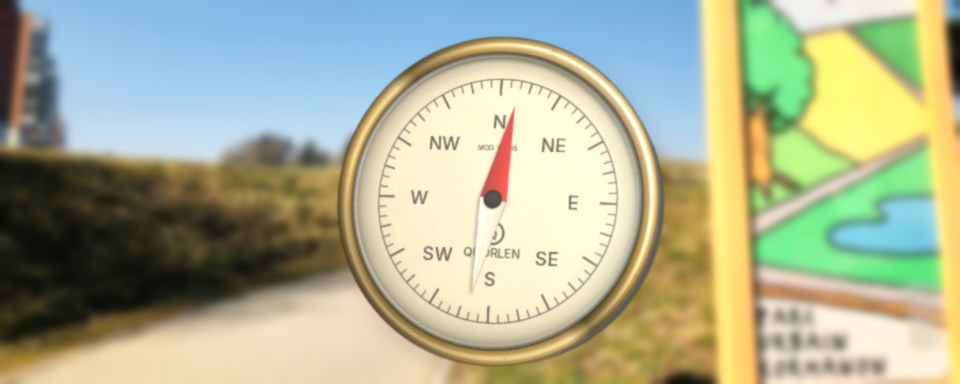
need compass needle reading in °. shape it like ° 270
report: ° 10
